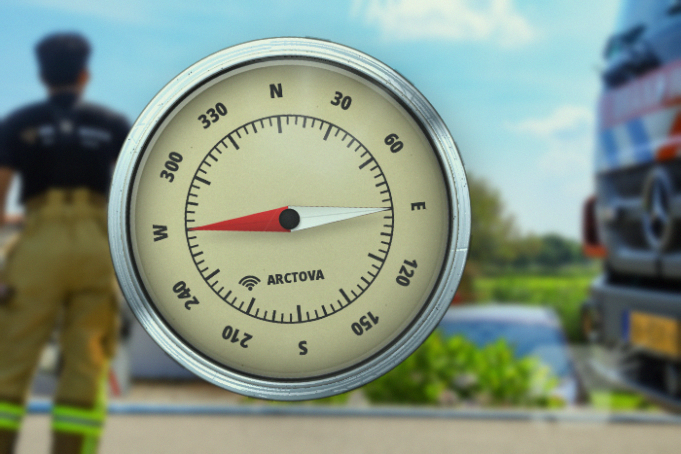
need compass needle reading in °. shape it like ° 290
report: ° 270
